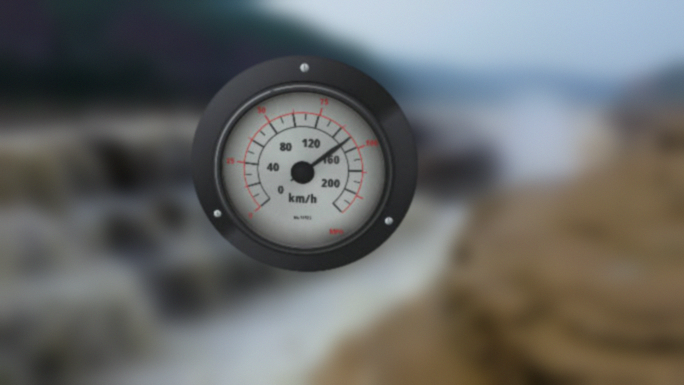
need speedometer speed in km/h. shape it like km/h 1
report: km/h 150
